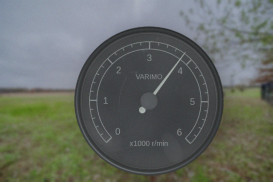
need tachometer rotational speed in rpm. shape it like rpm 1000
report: rpm 3800
